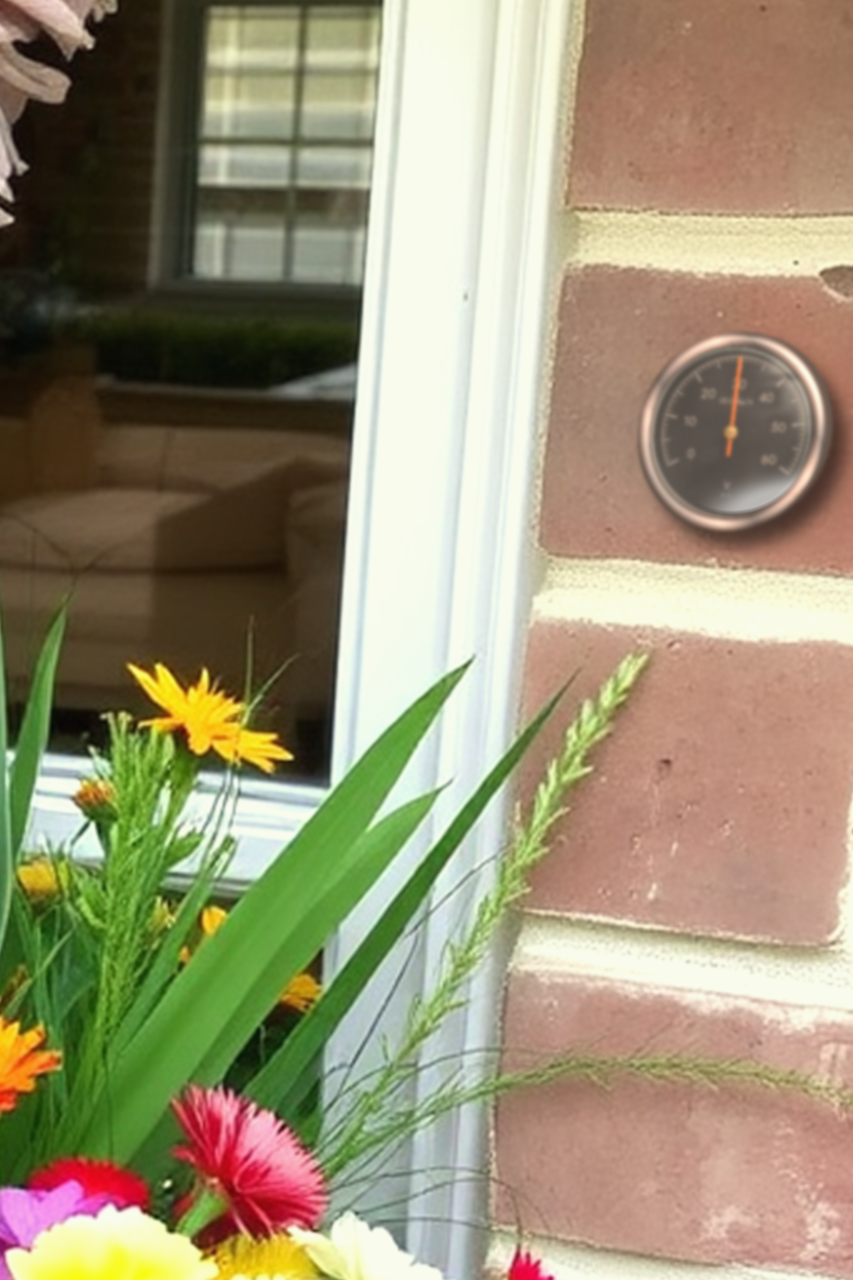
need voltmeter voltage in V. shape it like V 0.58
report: V 30
